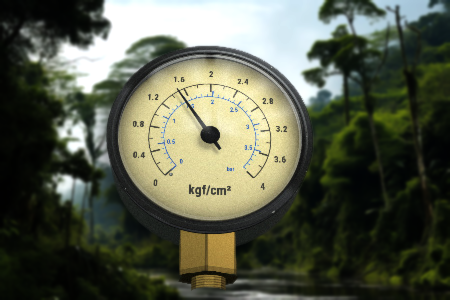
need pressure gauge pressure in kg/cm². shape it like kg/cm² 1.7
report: kg/cm² 1.5
